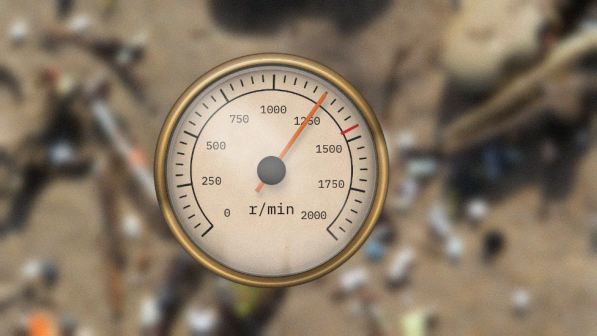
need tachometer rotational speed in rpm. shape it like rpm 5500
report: rpm 1250
